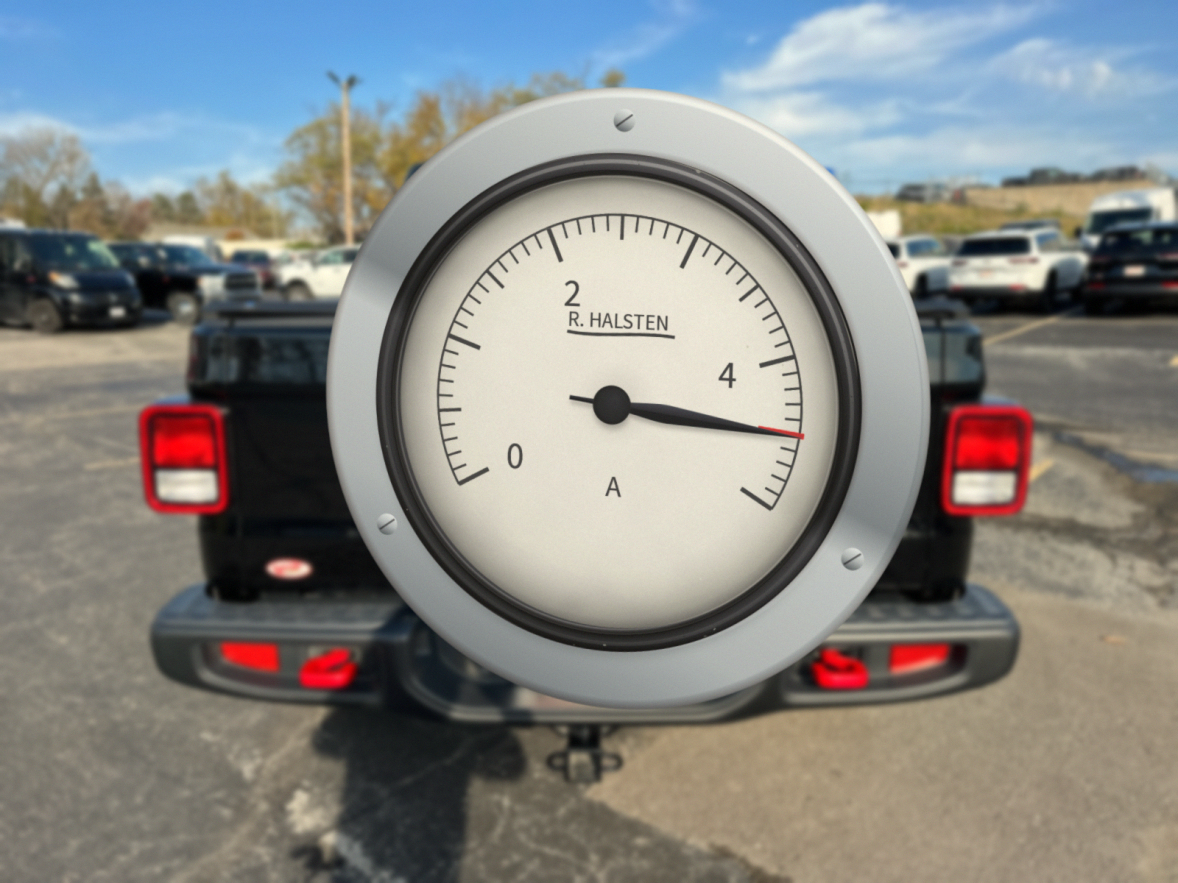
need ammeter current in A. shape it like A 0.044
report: A 4.5
